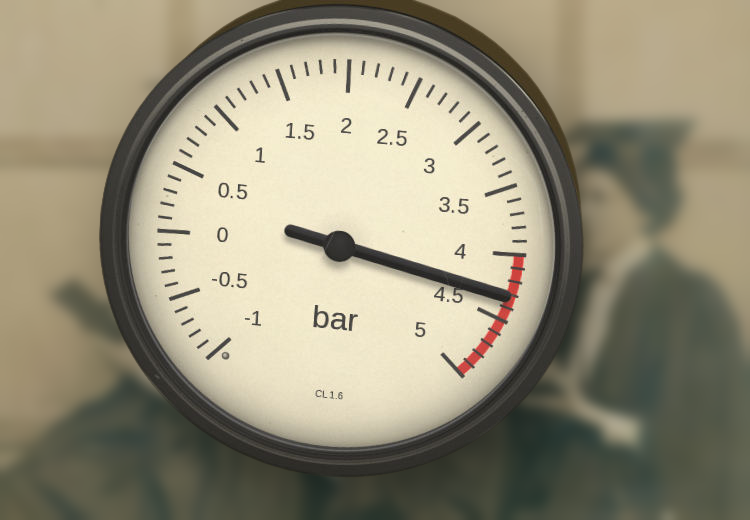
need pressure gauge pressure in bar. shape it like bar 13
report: bar 4.3
